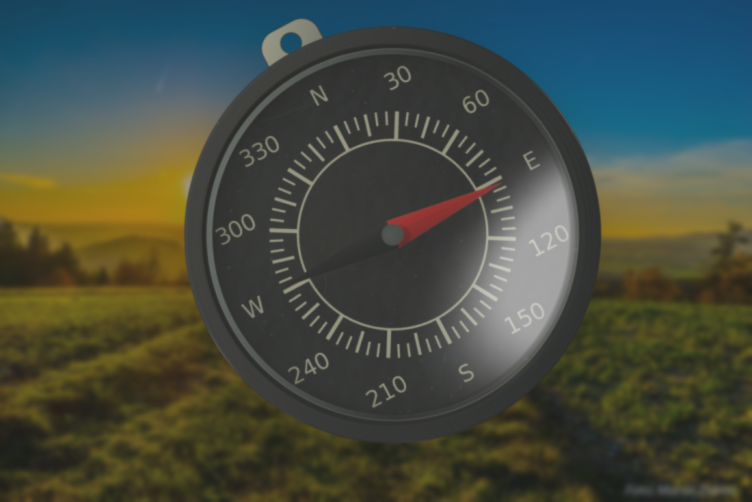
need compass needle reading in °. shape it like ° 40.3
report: ° 92.5
